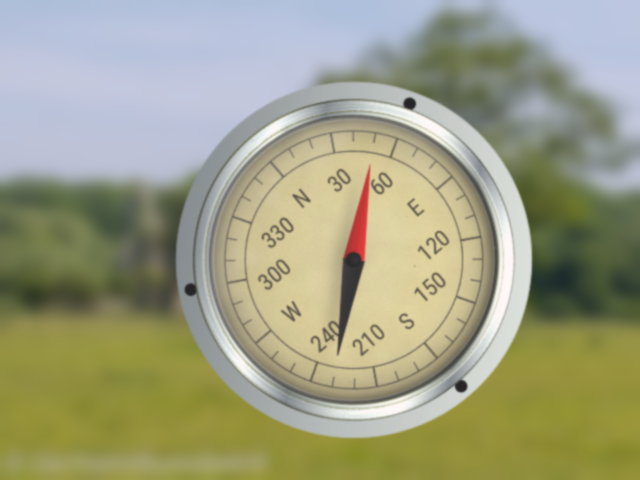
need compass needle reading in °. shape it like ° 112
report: ° 50
